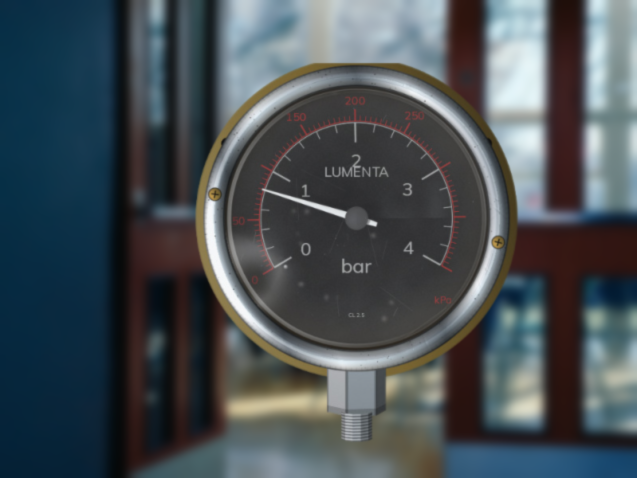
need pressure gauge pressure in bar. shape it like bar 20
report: bar 0.8
